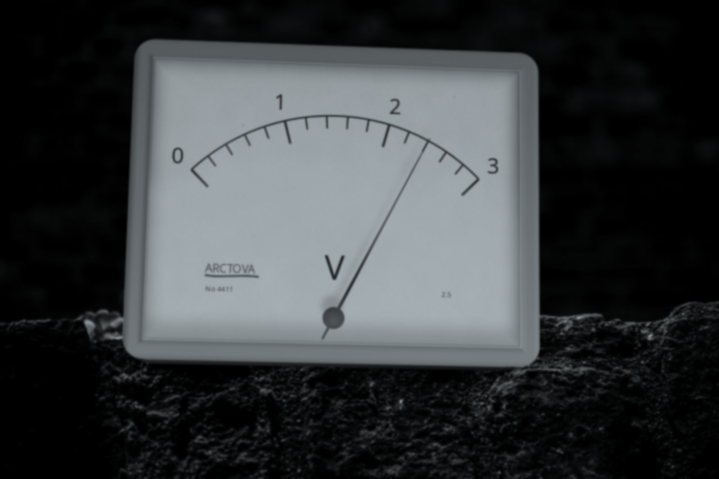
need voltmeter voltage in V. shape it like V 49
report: V 2.4
